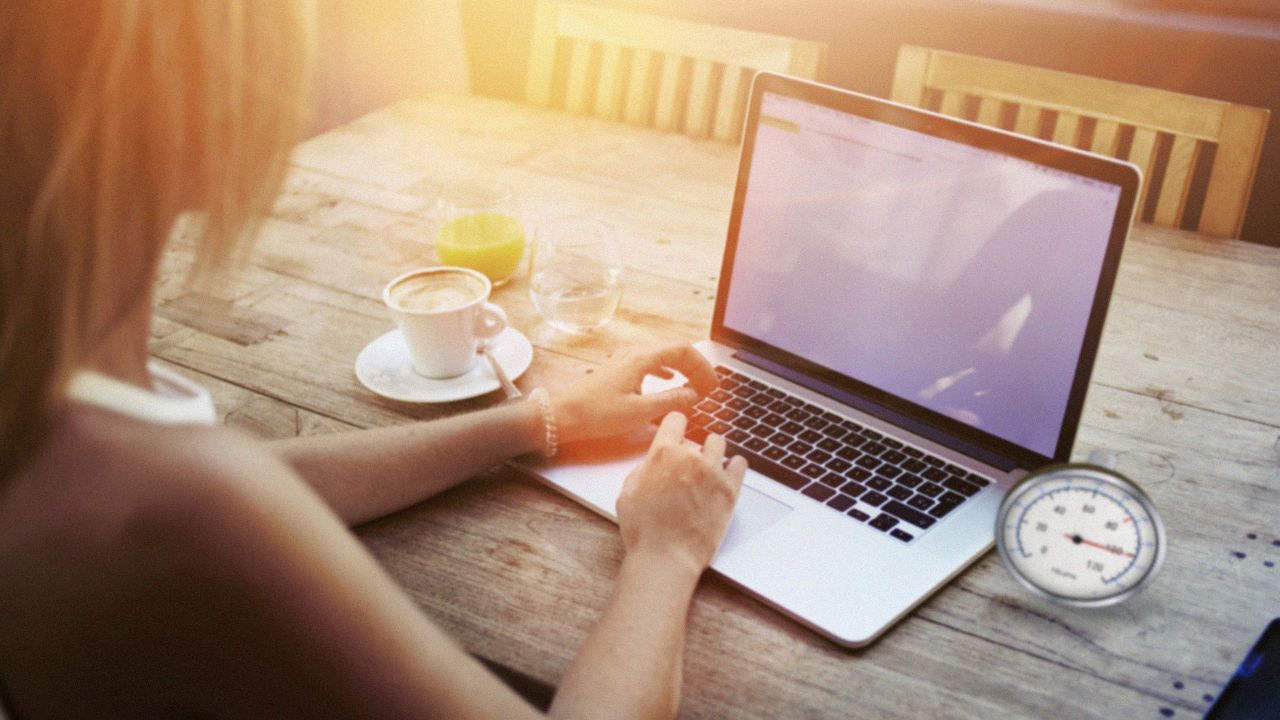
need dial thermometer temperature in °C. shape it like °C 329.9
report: °C 100
